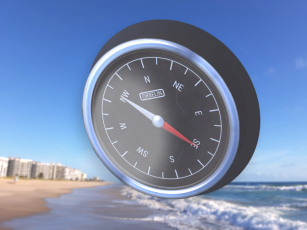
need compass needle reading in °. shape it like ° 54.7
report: ° 135
